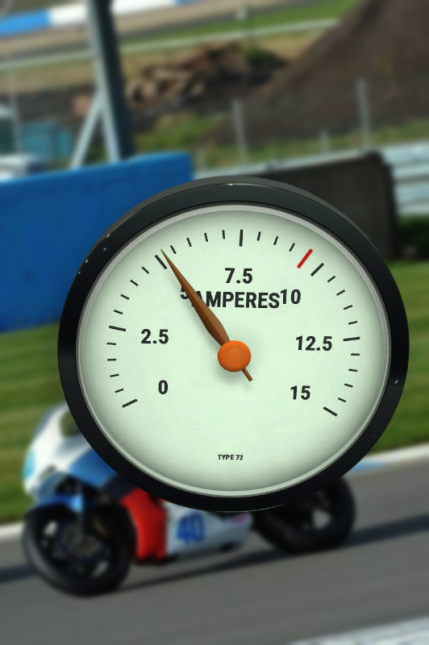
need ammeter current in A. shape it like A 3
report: A 5.25
